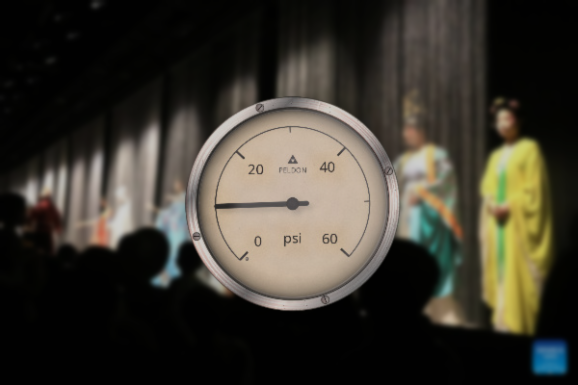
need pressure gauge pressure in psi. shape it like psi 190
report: psi 10
